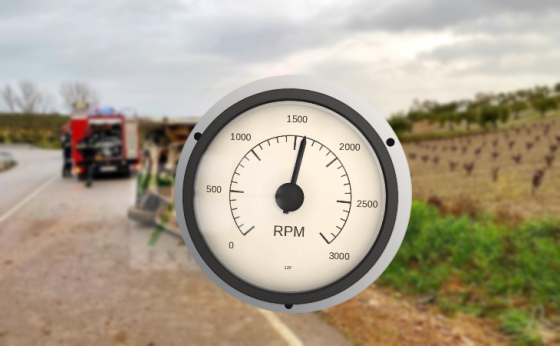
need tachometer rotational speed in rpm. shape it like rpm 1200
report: rpm 1600
